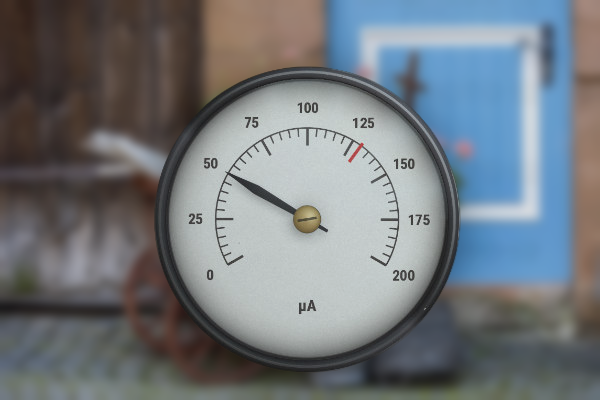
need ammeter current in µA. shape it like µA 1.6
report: µA 50
